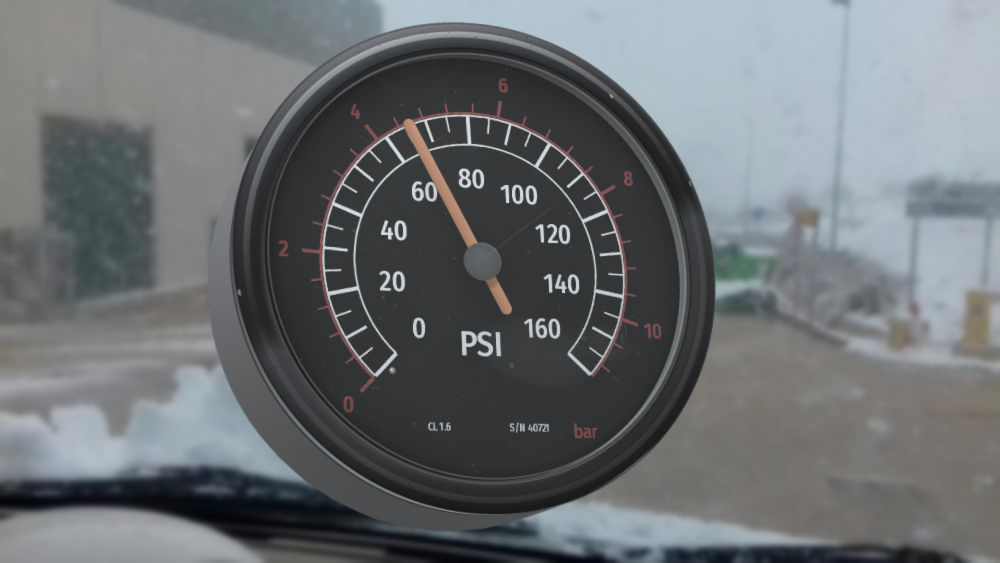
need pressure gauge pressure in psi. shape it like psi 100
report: psi 65
